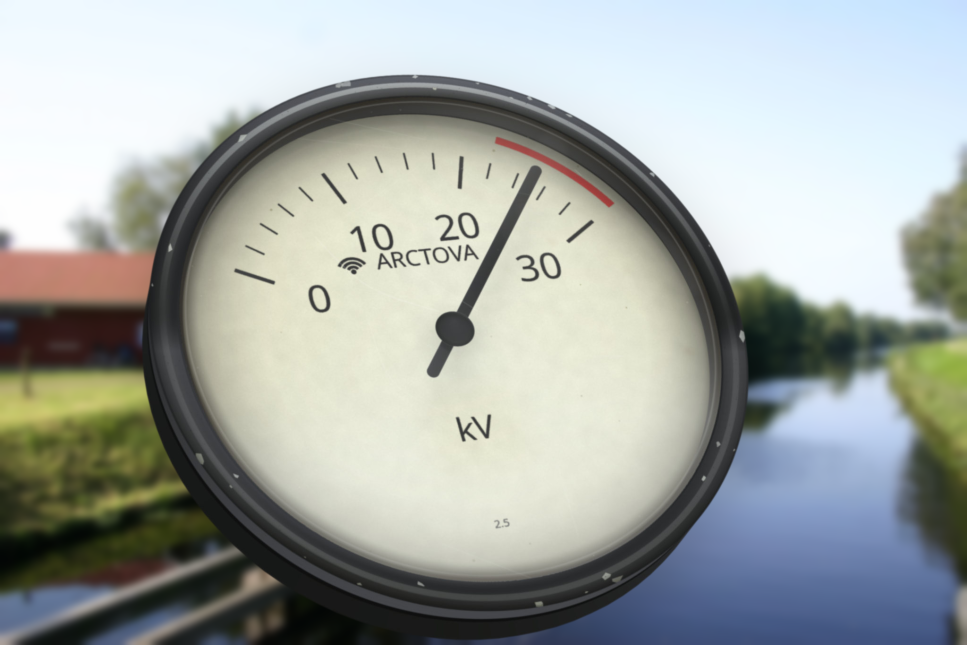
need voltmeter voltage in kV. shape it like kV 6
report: kV 25
